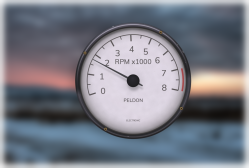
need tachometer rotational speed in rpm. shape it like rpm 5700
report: rpm 1750
